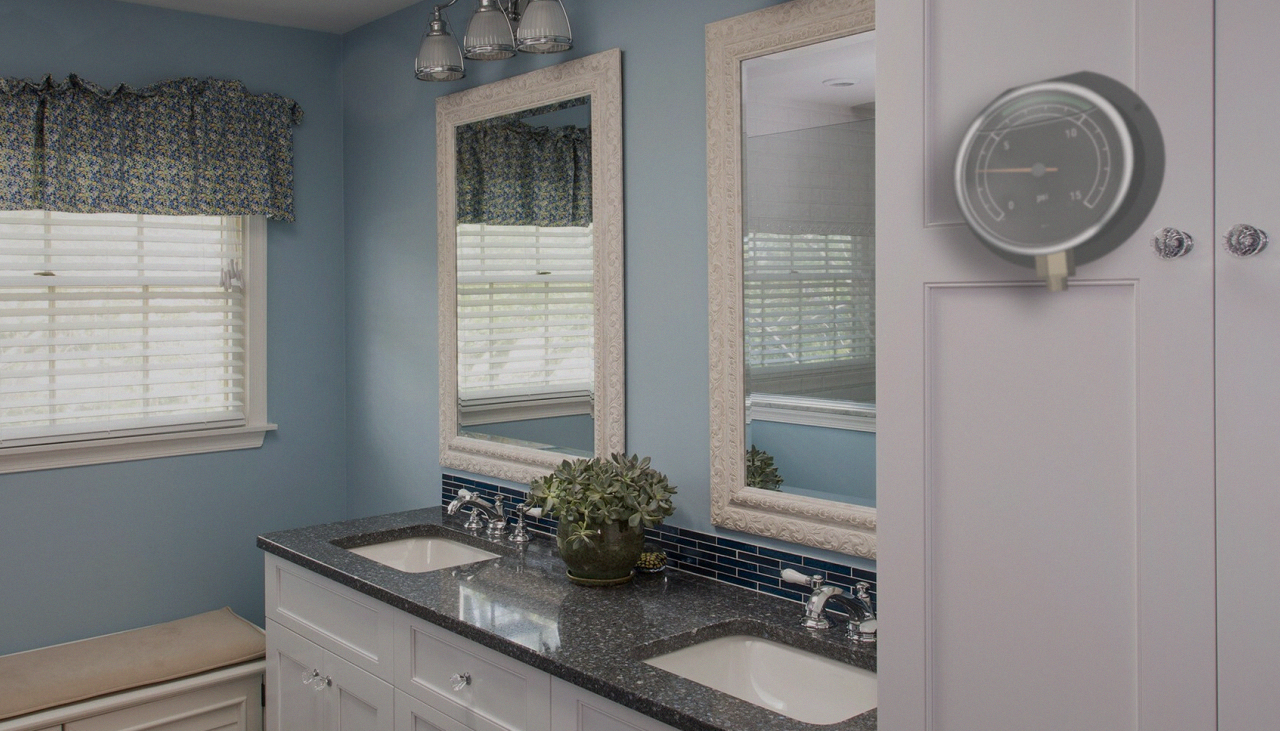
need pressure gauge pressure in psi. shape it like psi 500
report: psi 3
